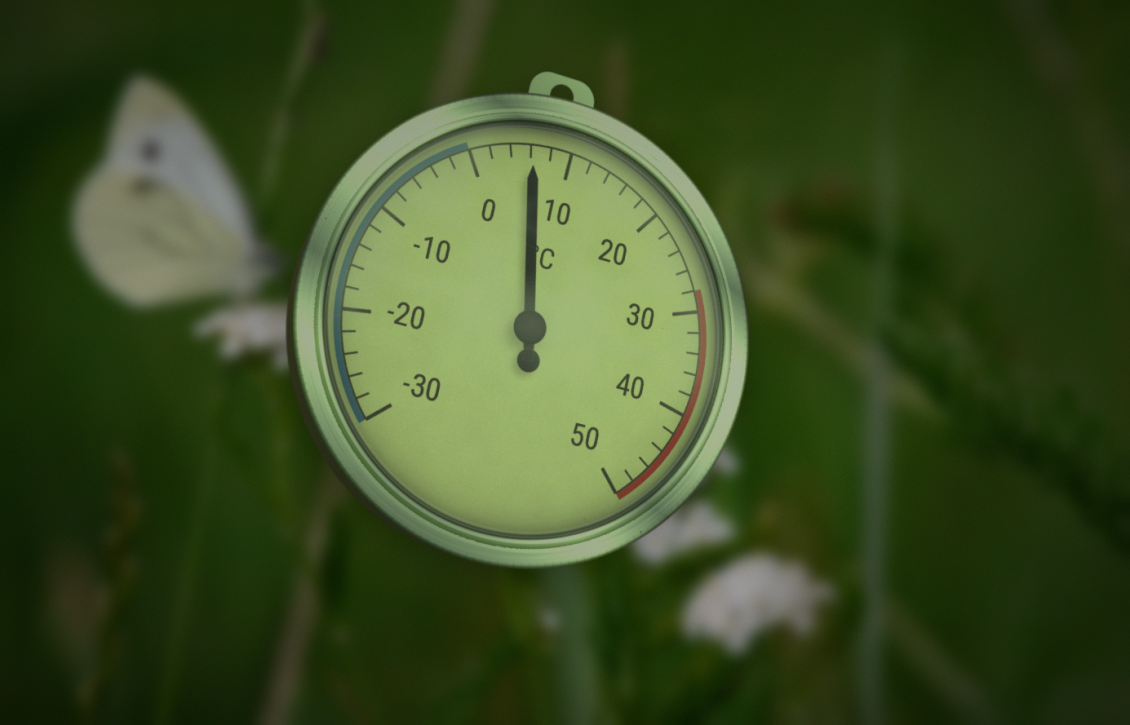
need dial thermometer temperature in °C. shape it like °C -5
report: °C 6
